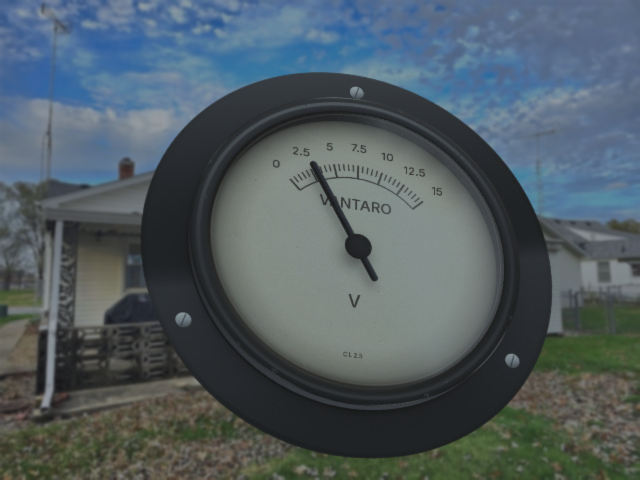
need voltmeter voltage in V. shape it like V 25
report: V 2.5
